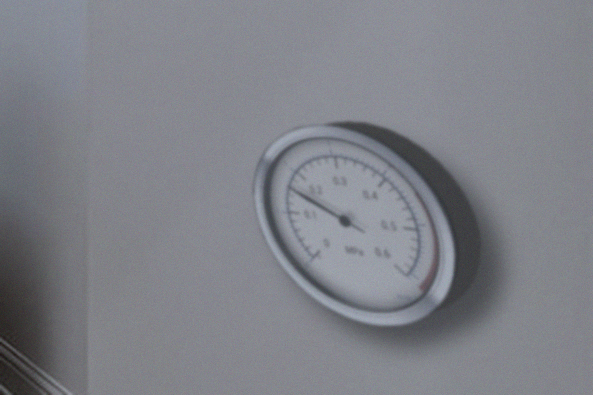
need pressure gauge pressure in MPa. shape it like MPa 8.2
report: MPa 0.16
